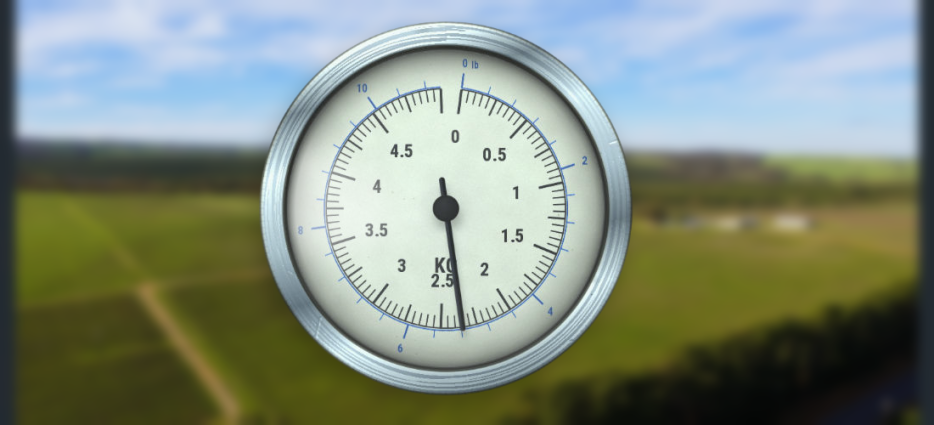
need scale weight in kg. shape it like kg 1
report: kg 2.35
